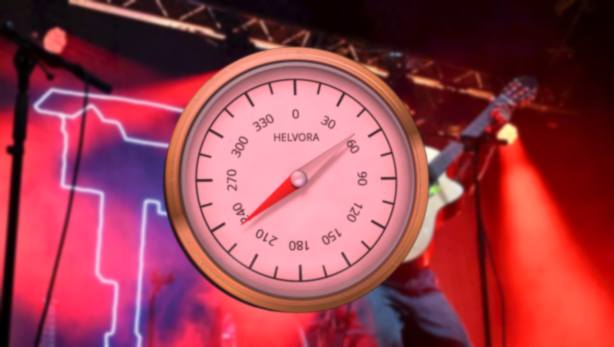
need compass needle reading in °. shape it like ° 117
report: ° 232.5
